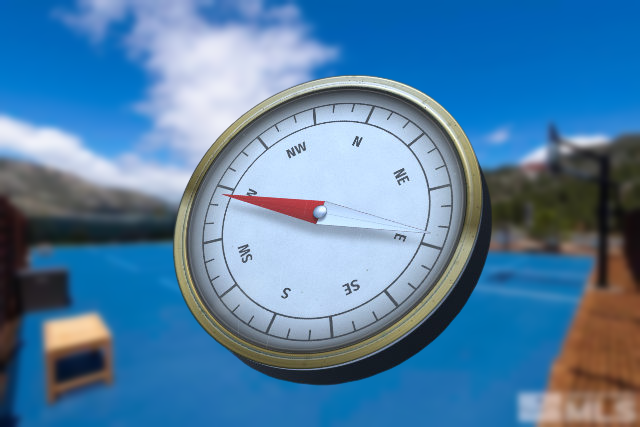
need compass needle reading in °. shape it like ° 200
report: ° 265
